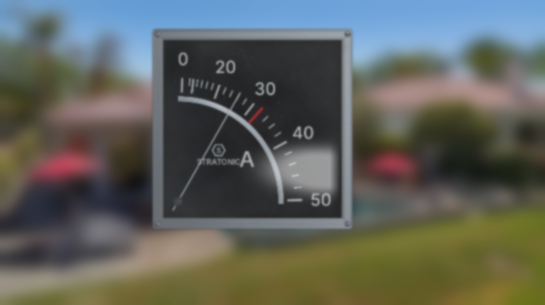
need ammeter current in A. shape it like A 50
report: A 26
